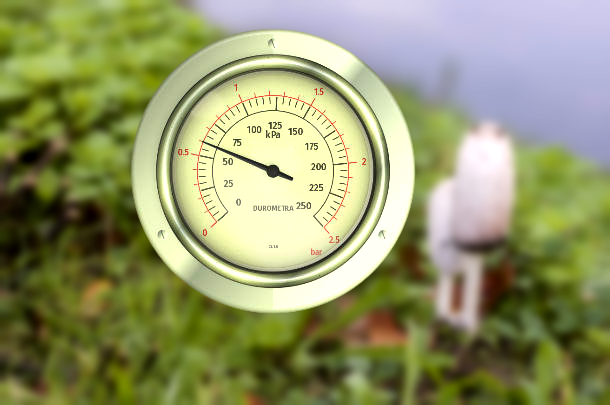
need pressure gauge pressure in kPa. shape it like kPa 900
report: kPa 60
